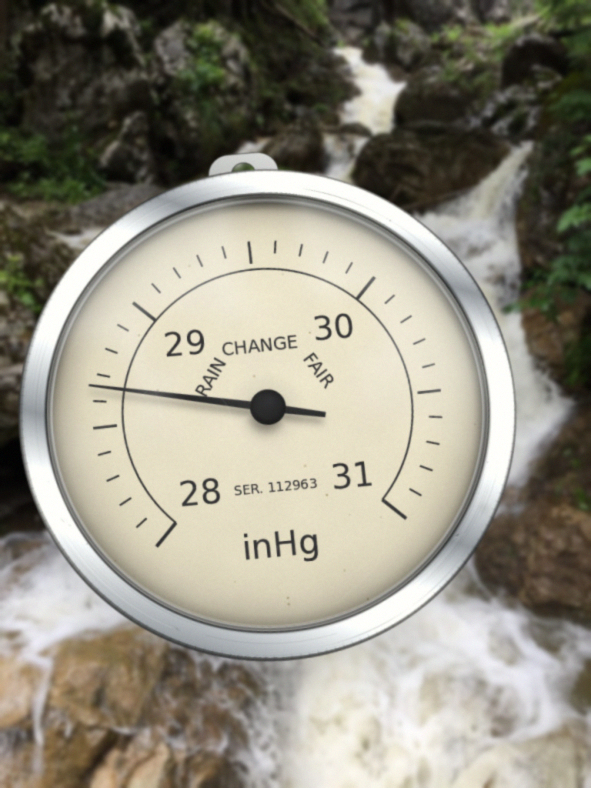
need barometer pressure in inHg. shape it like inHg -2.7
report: inHg 28.65
